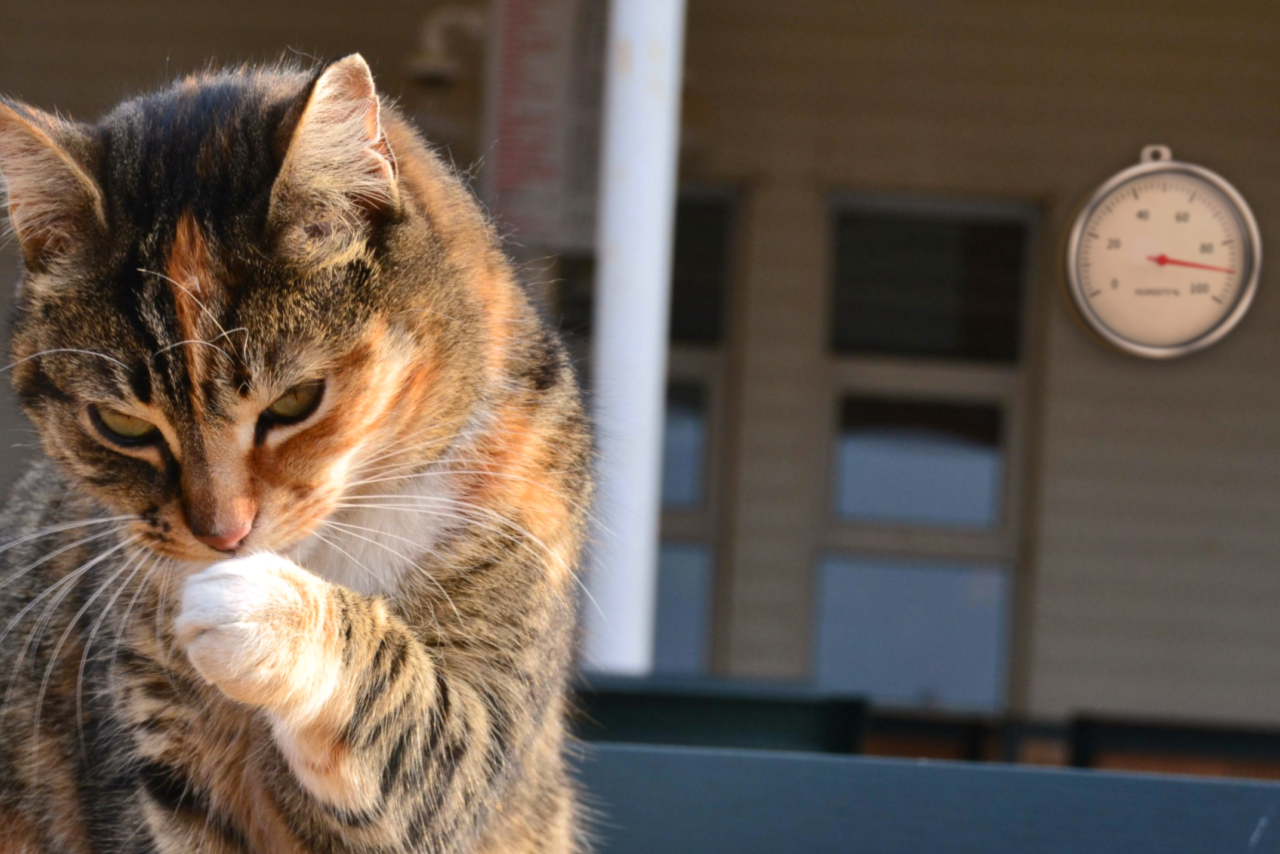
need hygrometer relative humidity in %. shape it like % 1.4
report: % 90
